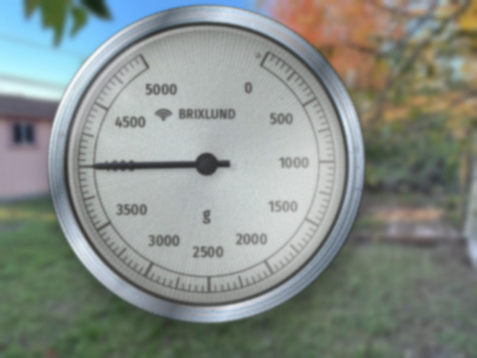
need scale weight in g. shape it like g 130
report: g 4000
